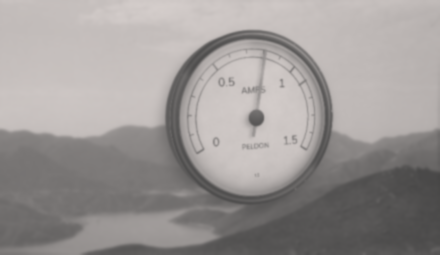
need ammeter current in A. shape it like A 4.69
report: A 0.8
